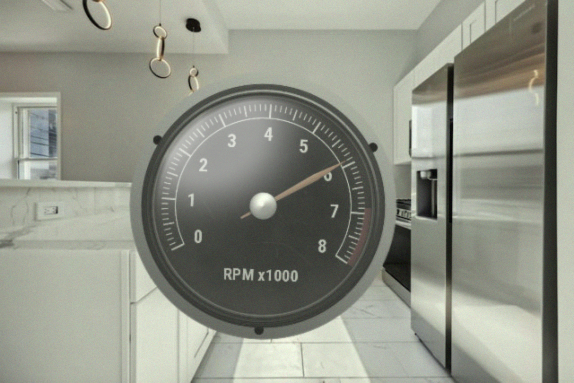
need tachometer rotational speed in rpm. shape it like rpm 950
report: rpm 5900
